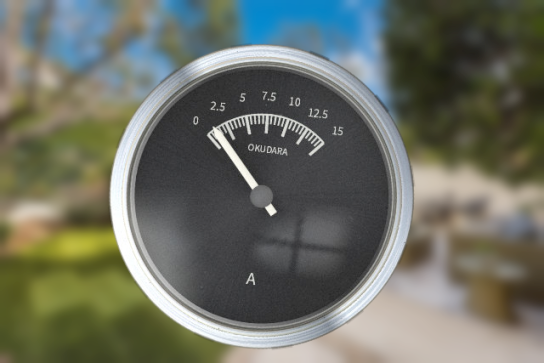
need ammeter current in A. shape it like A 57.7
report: A 1
